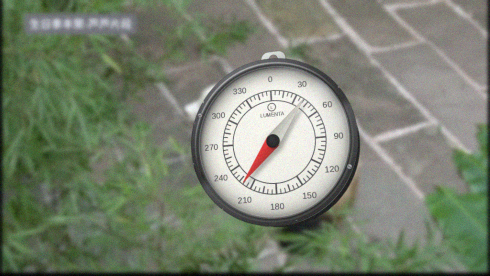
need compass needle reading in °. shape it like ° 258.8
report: ° 220
